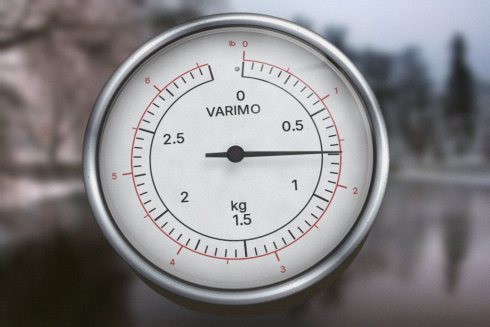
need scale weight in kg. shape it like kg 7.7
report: kg 0.75
